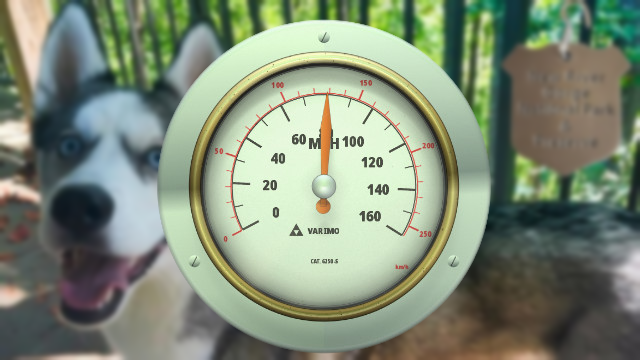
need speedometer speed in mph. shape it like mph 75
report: mph 80
